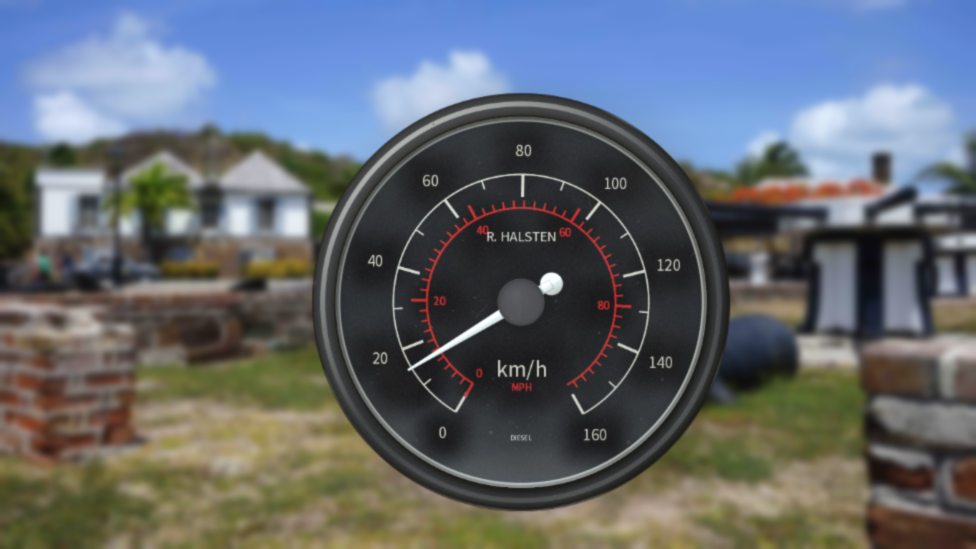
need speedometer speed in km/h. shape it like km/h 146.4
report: km/h 15
